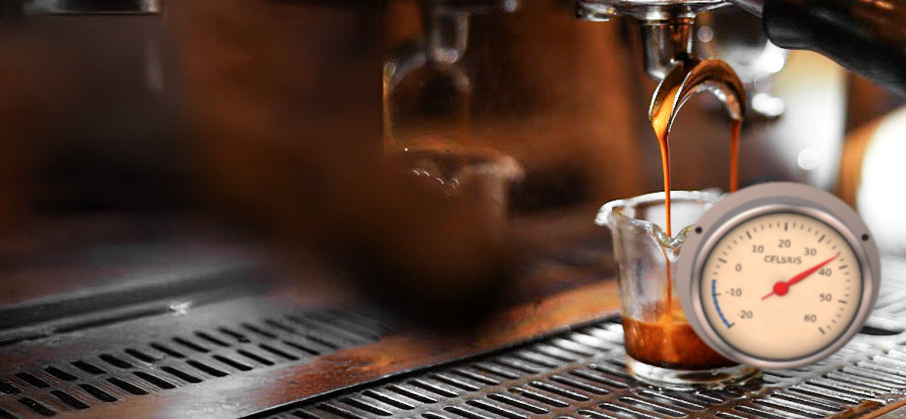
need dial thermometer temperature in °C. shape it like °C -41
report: °C 36
